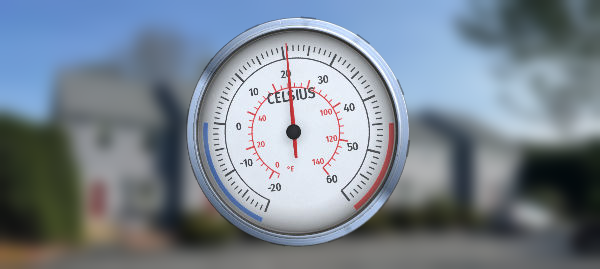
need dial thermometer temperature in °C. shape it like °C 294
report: °C 21
